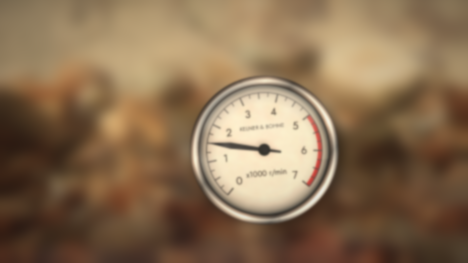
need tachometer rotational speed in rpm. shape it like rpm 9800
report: rpm 1500
